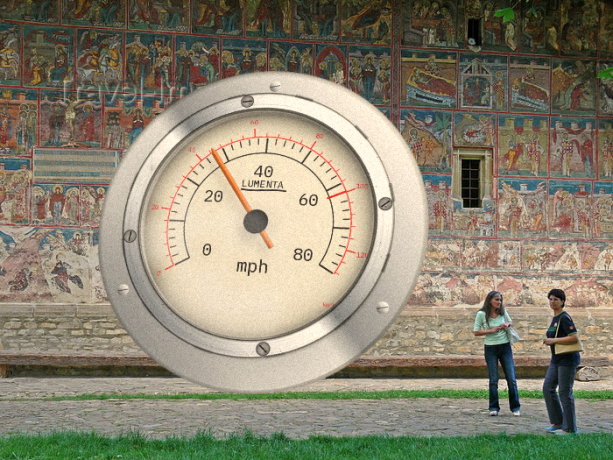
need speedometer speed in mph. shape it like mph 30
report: mph 28
